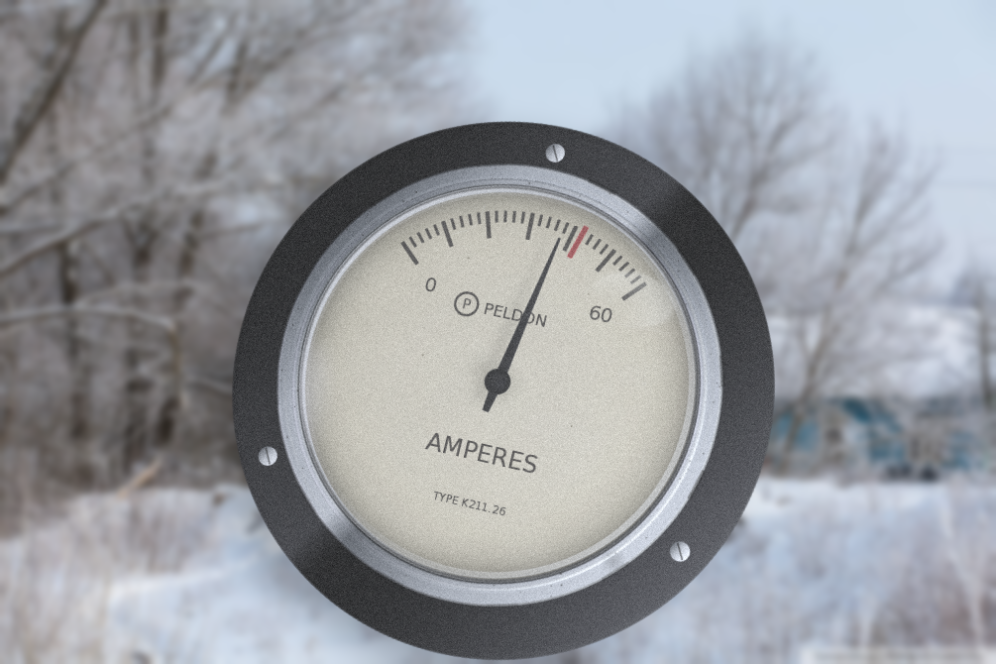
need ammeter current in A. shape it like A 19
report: A 38
